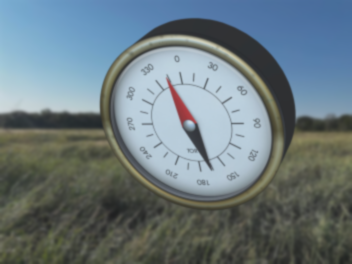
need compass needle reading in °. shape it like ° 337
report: ° 345
